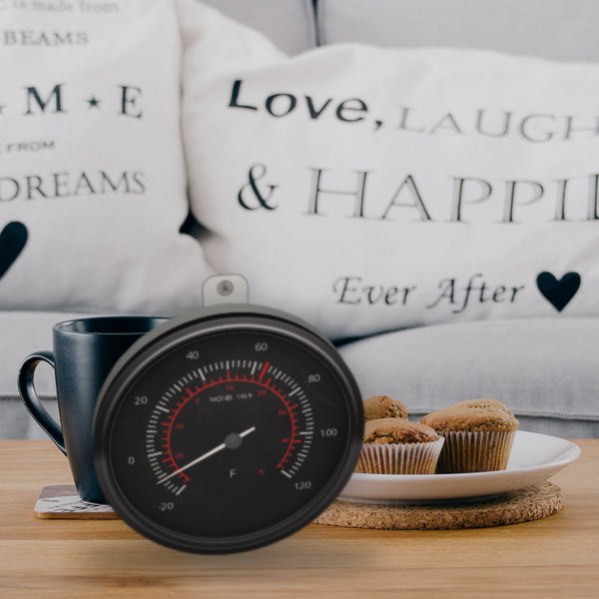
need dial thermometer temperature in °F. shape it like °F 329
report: °F -10
